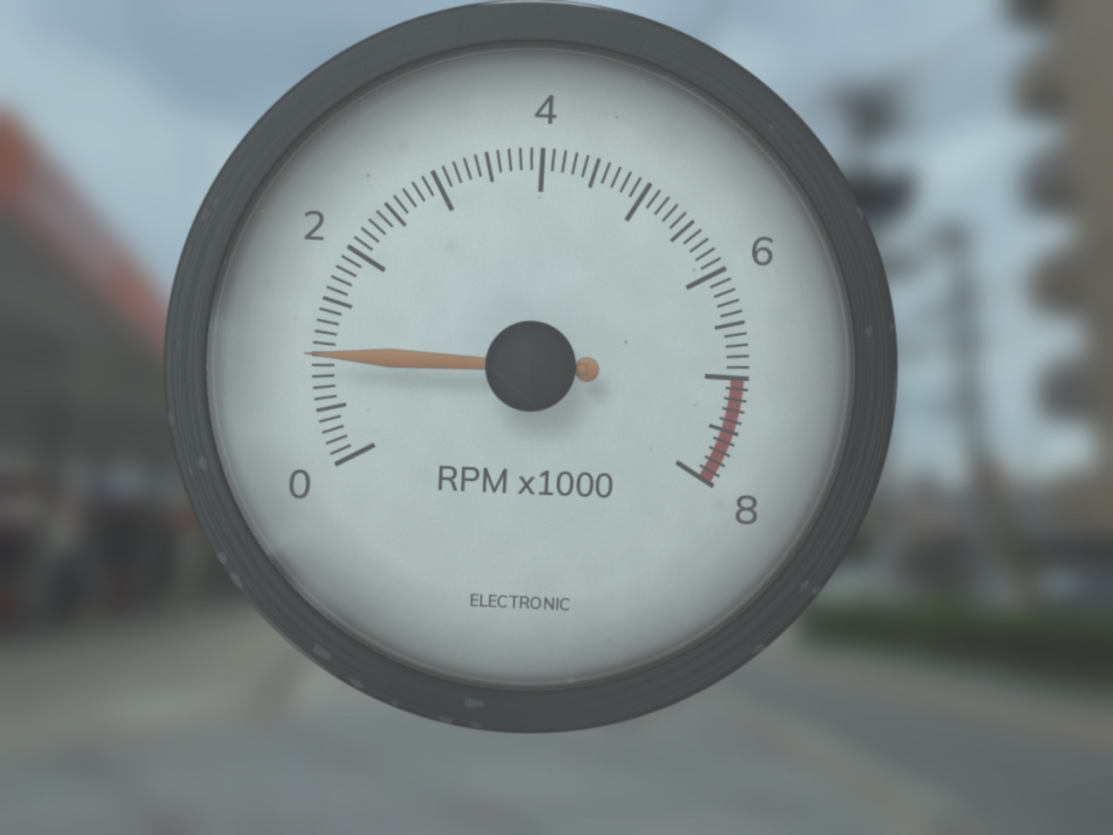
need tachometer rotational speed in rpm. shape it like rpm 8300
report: rpm 1000
